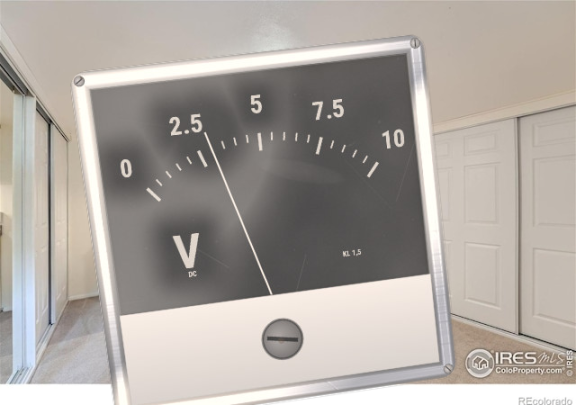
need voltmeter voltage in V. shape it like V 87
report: V 3
